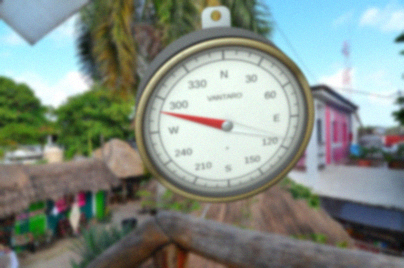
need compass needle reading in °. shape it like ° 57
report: ° 290
